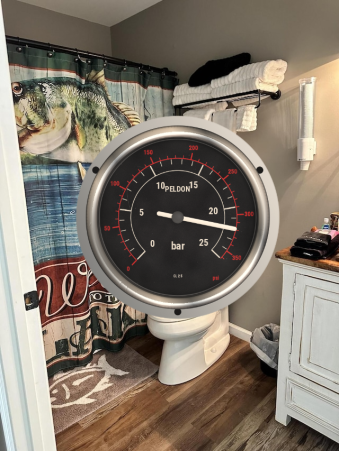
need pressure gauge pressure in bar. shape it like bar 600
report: bar 22
